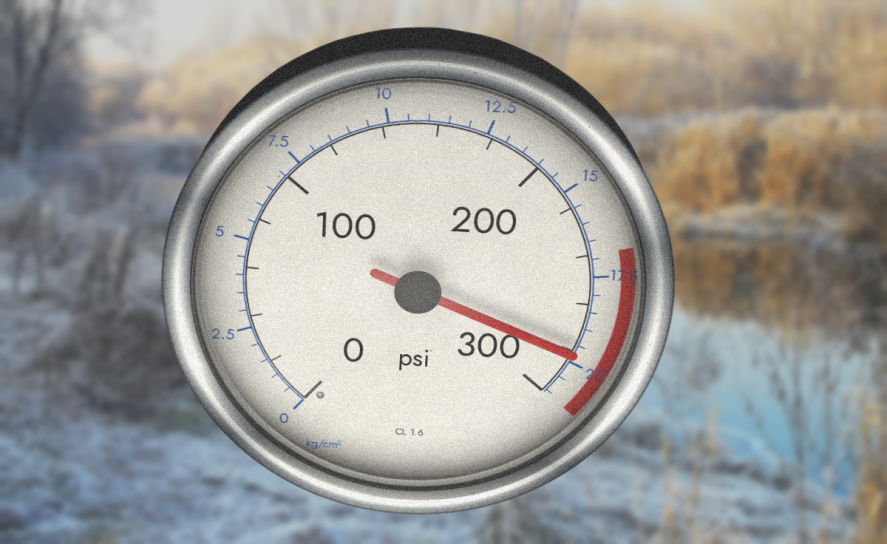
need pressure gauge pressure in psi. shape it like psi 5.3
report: psi 280
